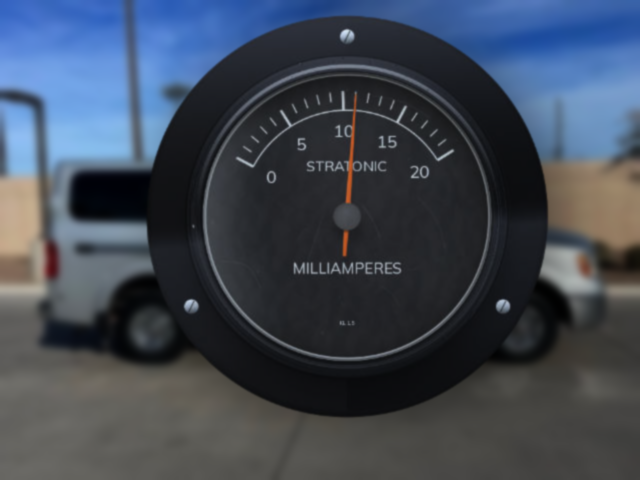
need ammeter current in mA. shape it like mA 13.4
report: mA 11
